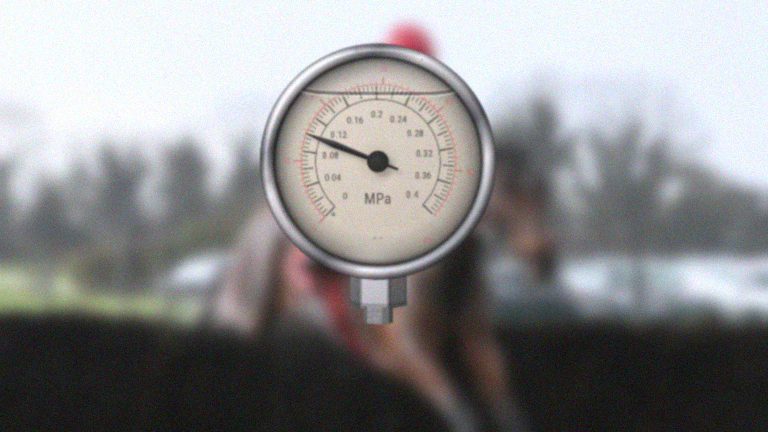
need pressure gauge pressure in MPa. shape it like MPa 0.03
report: MPa 0.1
